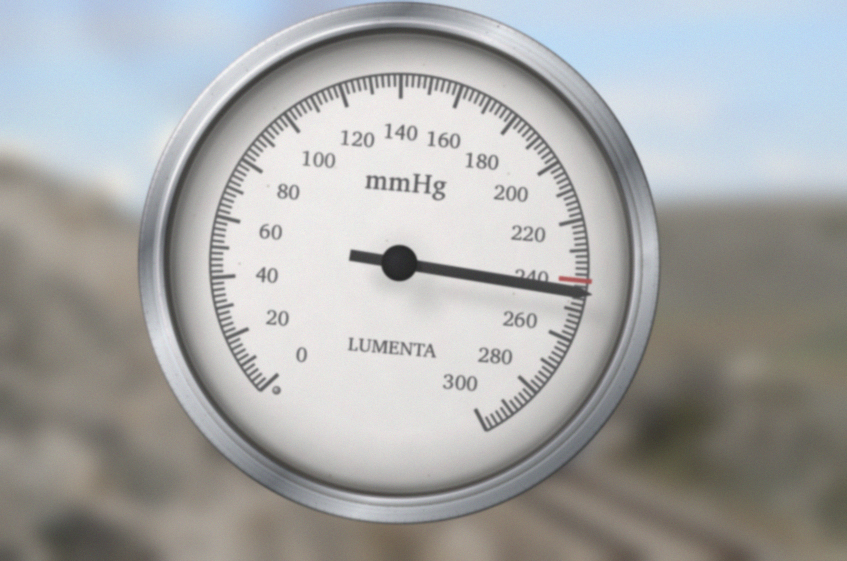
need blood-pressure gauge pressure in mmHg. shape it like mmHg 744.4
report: mmHg 244
